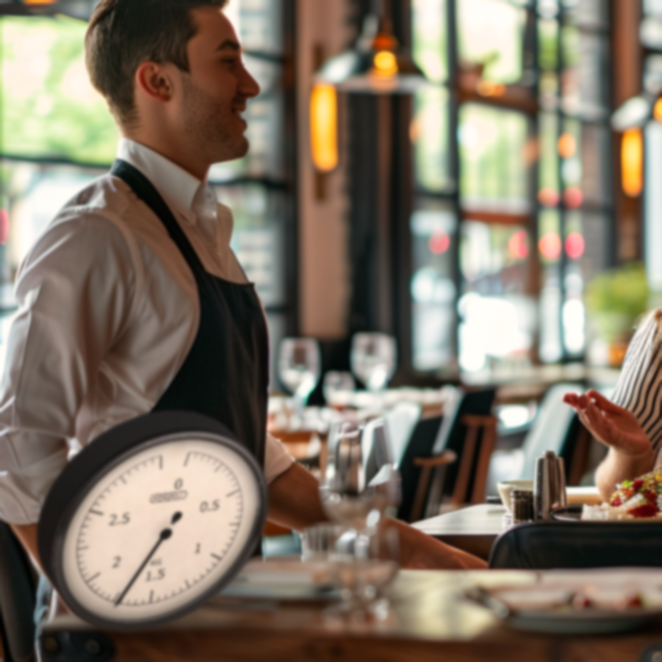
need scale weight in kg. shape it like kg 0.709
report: kg 1.75
